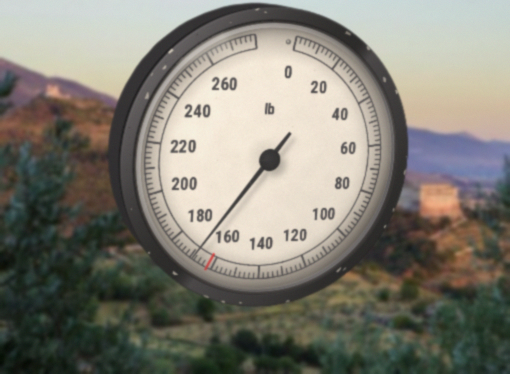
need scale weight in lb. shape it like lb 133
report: lb 170
